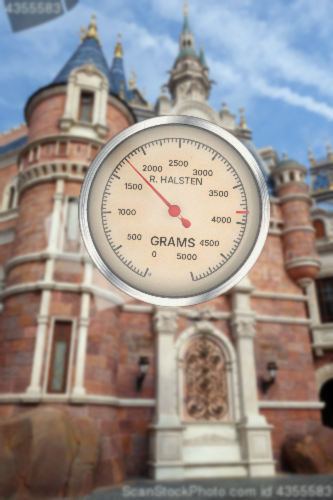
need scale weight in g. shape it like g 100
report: g 1750
